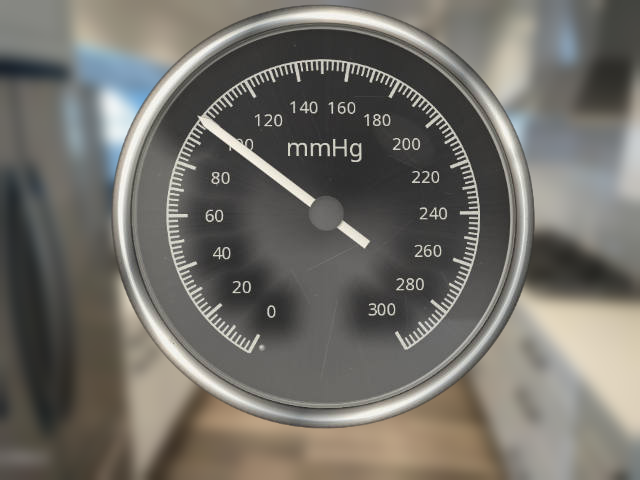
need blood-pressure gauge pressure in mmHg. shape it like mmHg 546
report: mmHg 98
